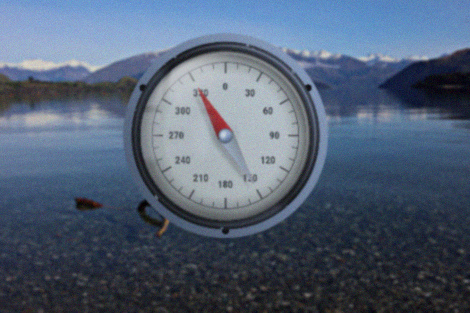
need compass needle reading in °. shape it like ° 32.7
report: ° 330
